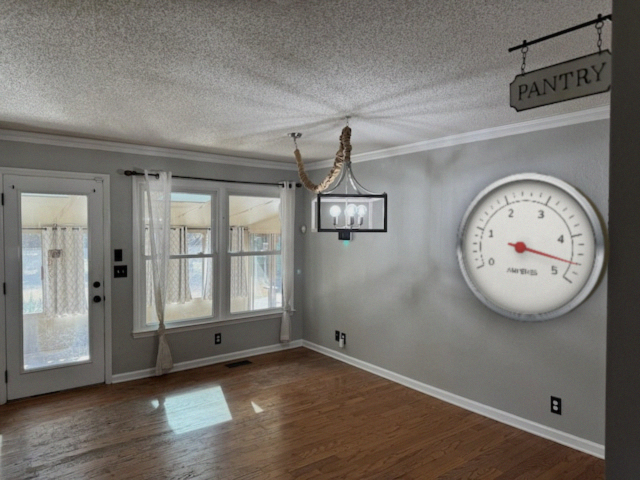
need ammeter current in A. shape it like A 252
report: A 4.6
